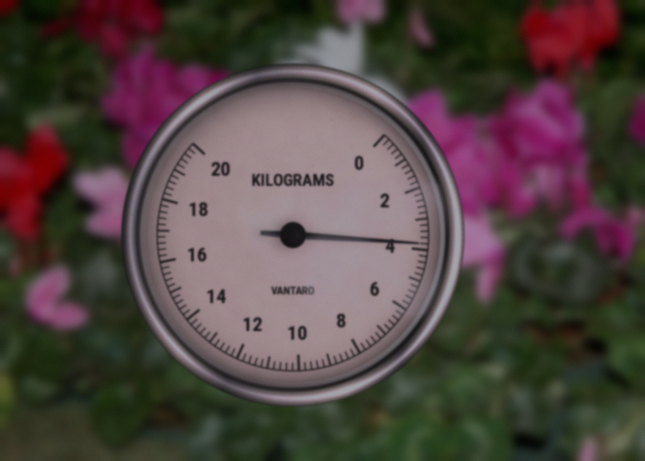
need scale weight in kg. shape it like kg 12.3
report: kg 3.8
